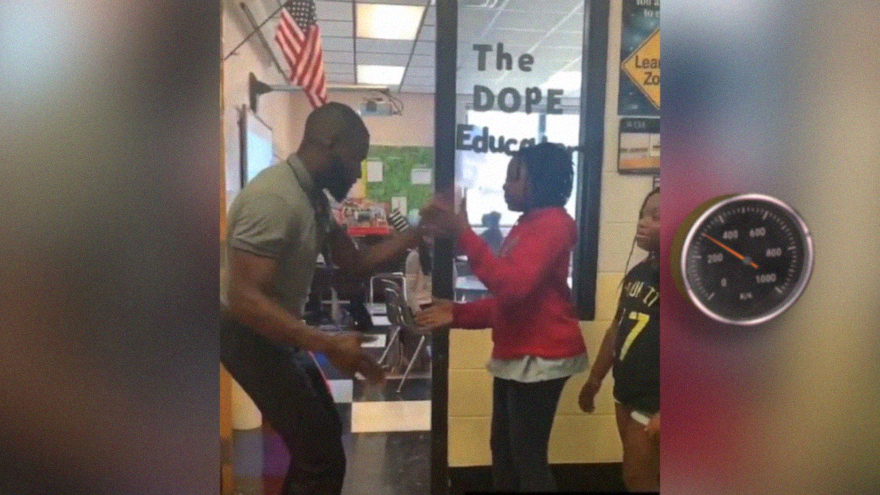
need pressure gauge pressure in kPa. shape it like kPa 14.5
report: kPa 300
